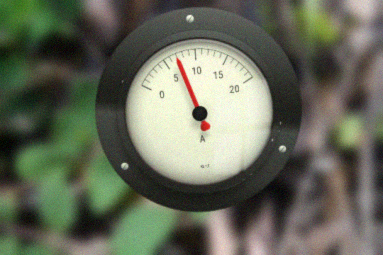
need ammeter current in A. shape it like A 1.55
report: A 7
